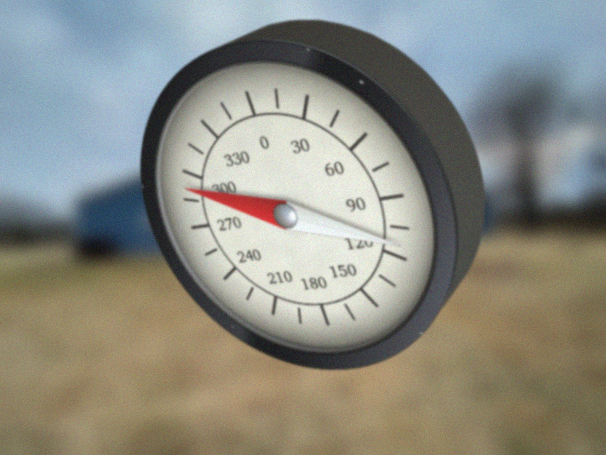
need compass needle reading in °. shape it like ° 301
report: ° 292.5
